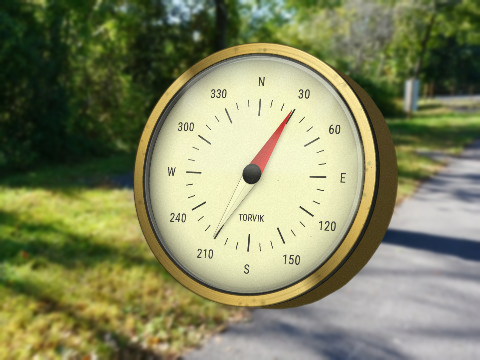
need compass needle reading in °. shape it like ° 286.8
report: ° 30
